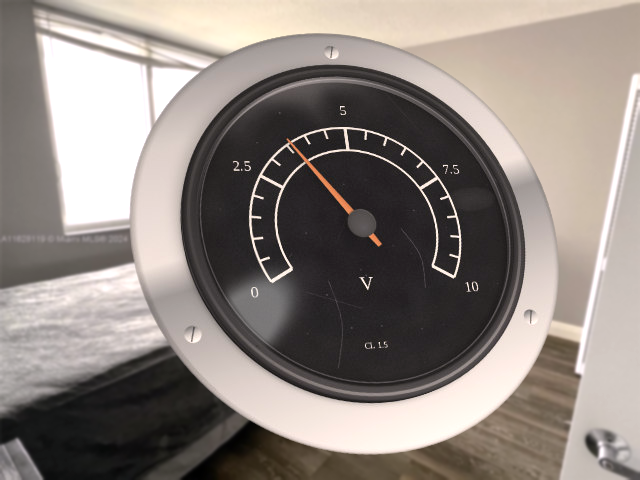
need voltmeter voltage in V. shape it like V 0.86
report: V 3.5
